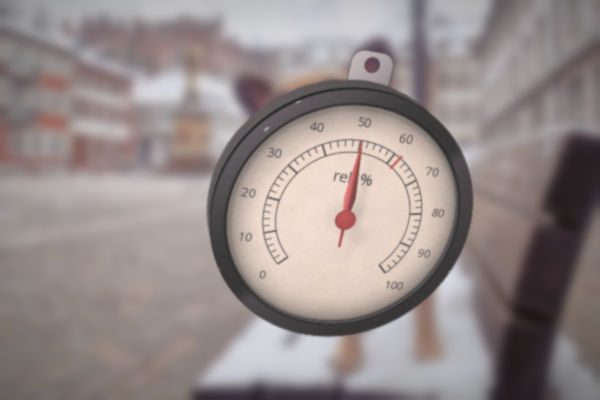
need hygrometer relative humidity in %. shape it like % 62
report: % 50
